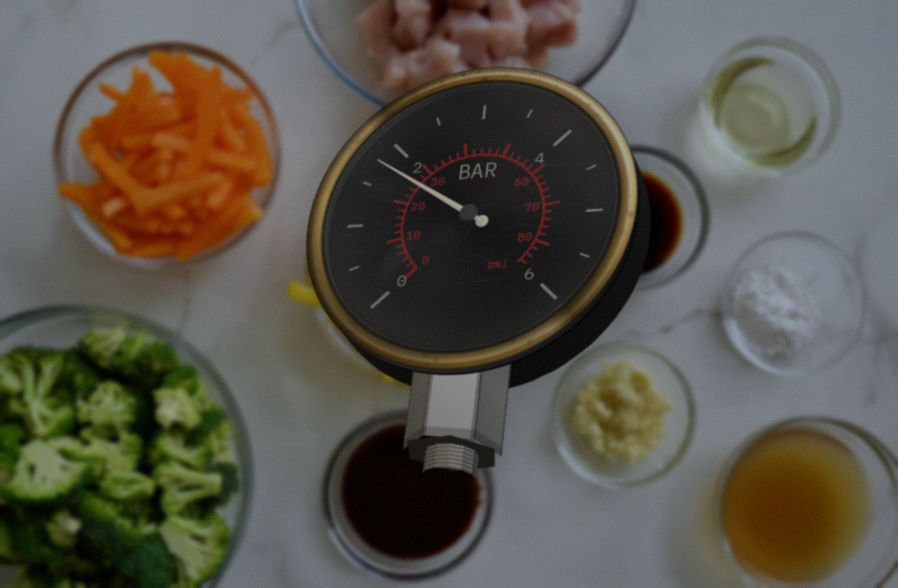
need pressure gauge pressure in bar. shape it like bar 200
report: bar 1.75
